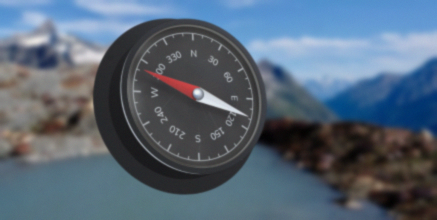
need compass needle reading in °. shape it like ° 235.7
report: ° 290
